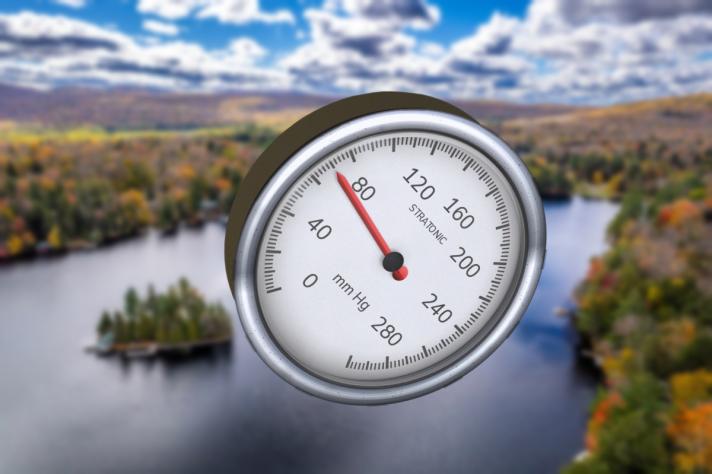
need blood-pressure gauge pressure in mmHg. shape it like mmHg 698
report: mmHg 70
